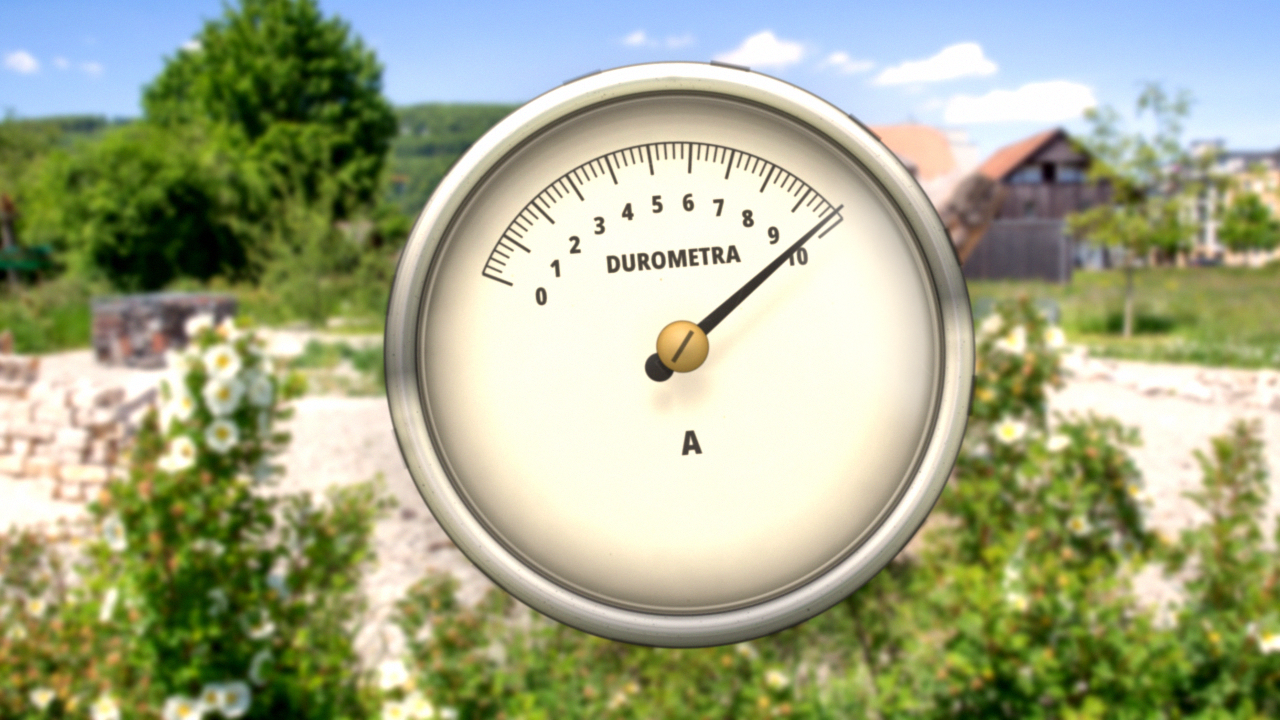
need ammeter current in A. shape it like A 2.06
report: A 9.8
